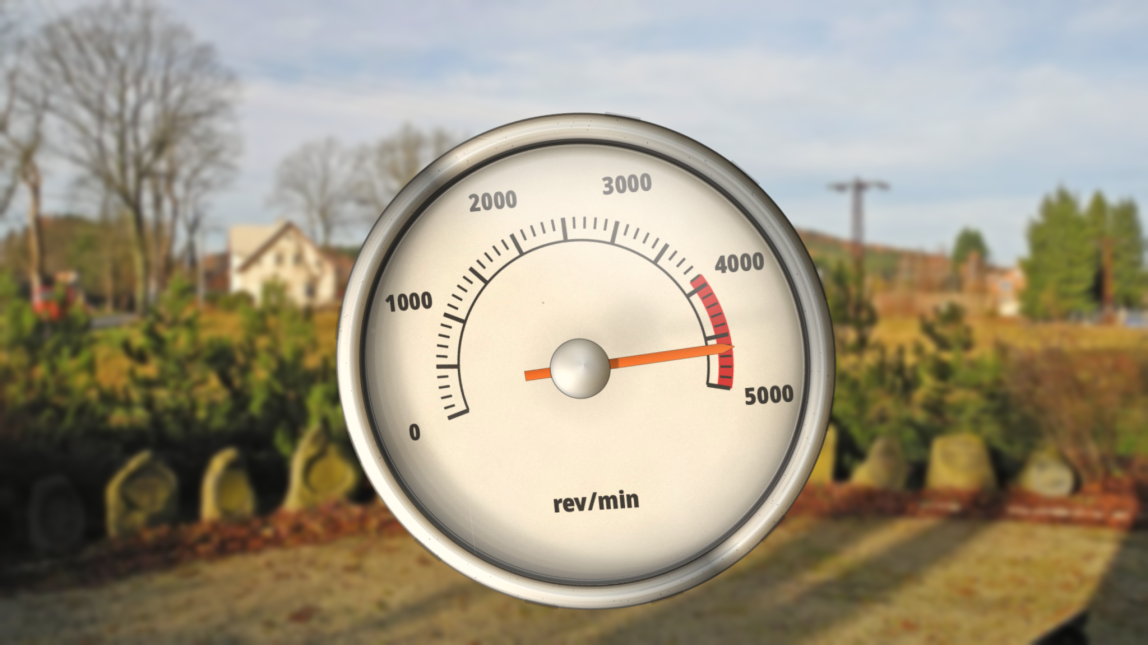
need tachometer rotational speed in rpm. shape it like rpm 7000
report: rpm 4600
